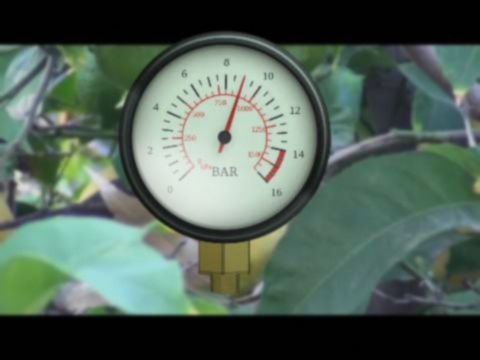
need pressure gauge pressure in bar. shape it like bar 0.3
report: bar 9
